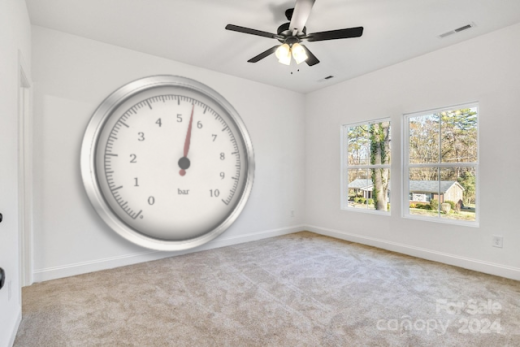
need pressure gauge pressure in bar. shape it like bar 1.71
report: bar 5.5
